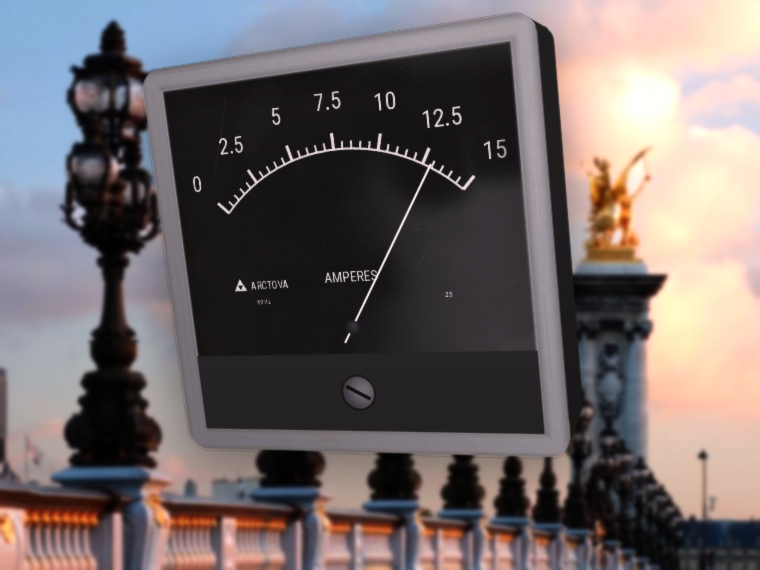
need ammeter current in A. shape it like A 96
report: A 13
